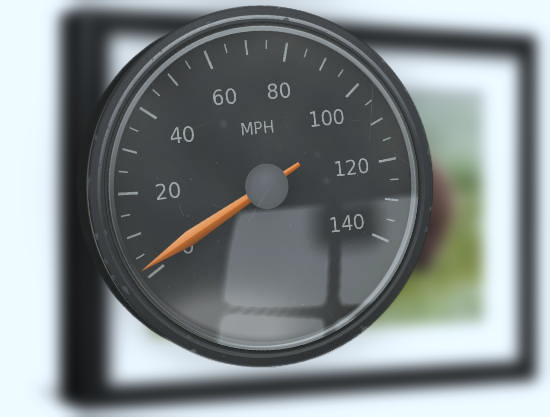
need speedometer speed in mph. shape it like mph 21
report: mph 2.5
